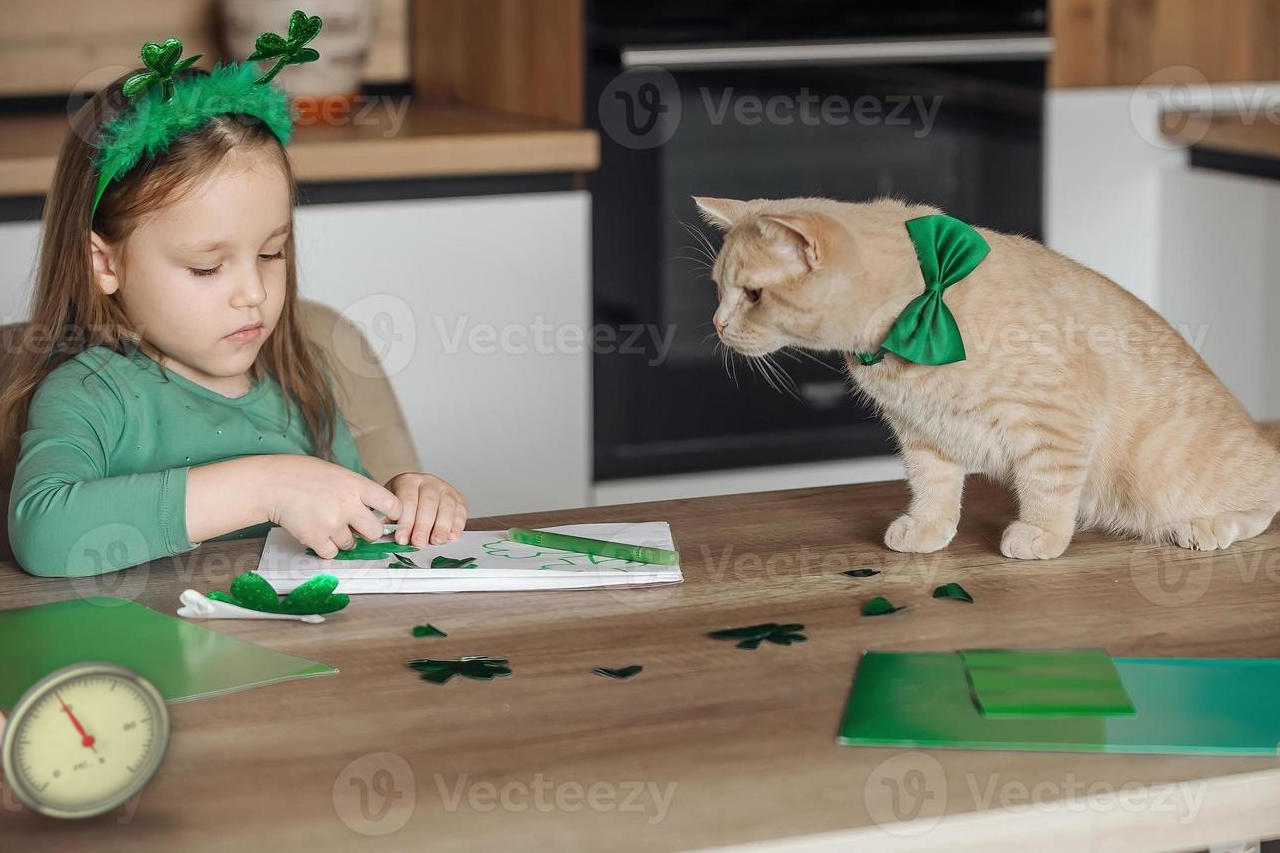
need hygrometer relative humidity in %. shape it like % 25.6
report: % 40
